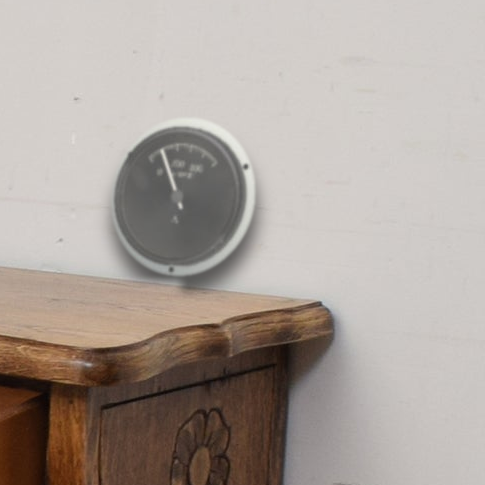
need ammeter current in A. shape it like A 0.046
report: A 100
